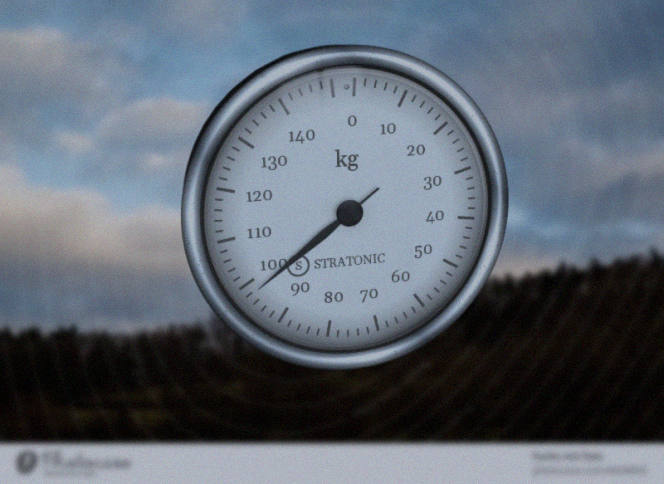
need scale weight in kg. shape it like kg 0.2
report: kg 98
